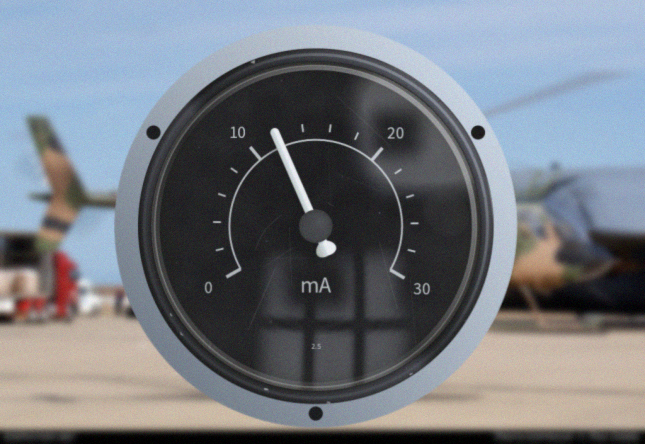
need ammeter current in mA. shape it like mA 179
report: mA 12
